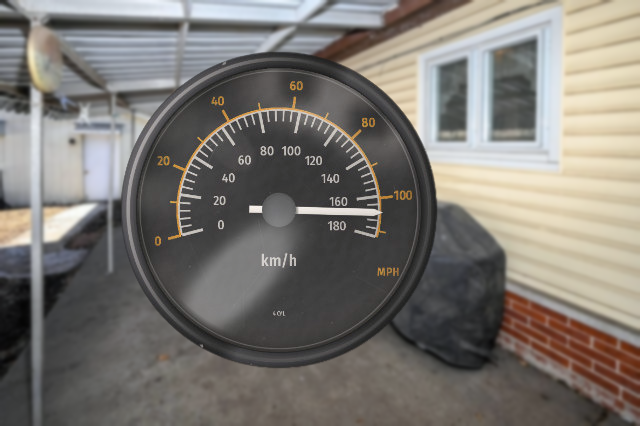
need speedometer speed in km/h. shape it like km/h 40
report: km/h 168
